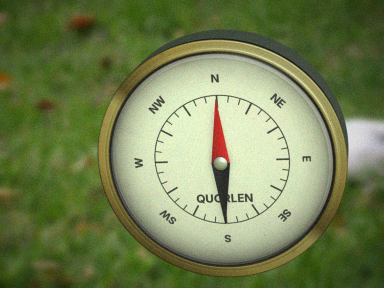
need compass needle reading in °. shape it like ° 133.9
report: ° 0
